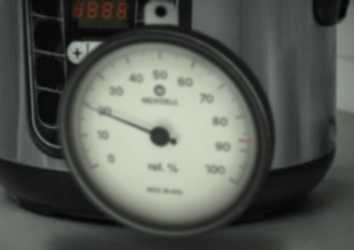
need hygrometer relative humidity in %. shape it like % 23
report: % 20
